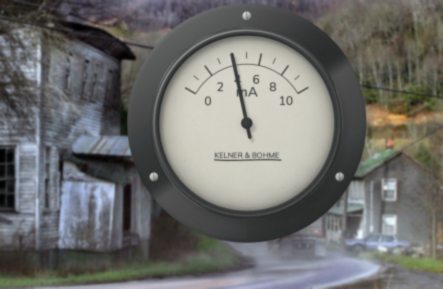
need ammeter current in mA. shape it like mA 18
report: mA 4
